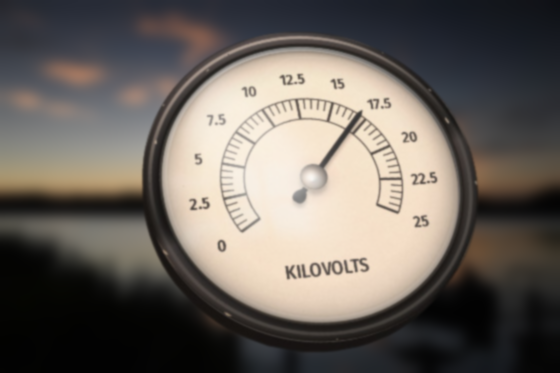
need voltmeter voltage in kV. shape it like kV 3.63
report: kV 17
